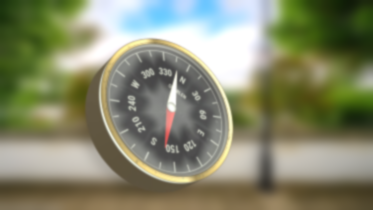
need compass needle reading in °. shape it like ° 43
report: ° 165
